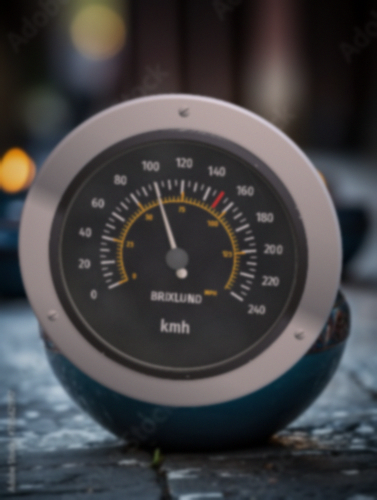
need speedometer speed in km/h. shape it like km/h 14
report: km/h 100
